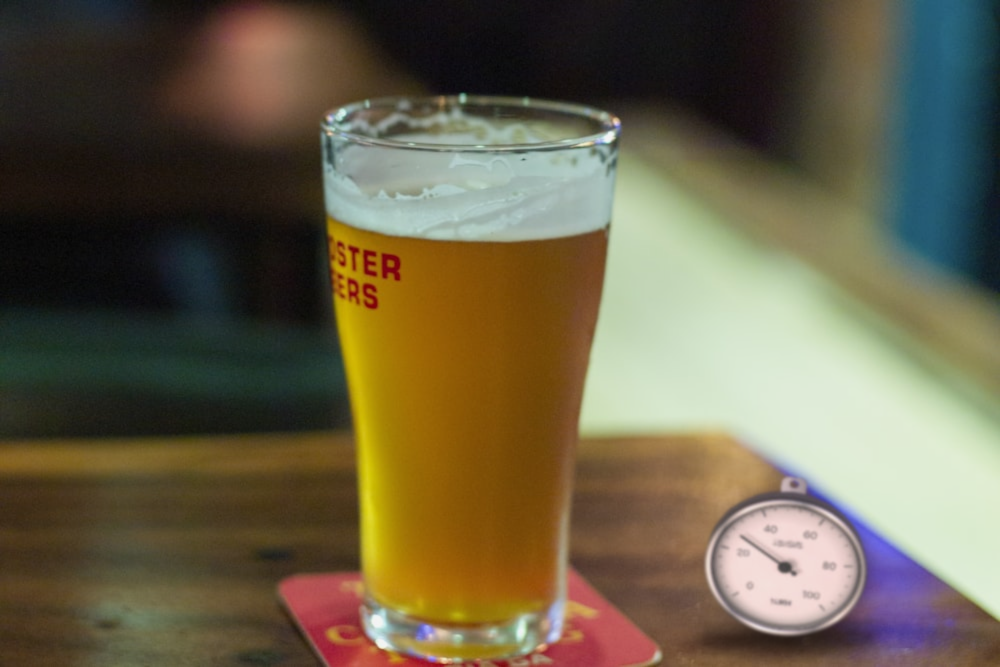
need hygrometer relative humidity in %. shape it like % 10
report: % 28
